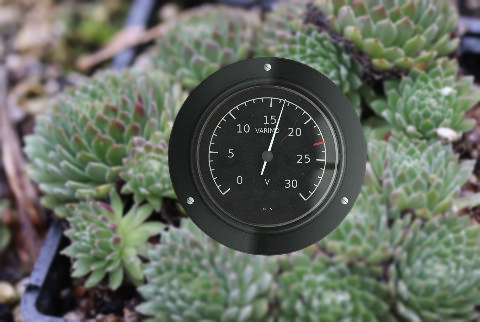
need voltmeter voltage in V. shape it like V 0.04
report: V 16.5
